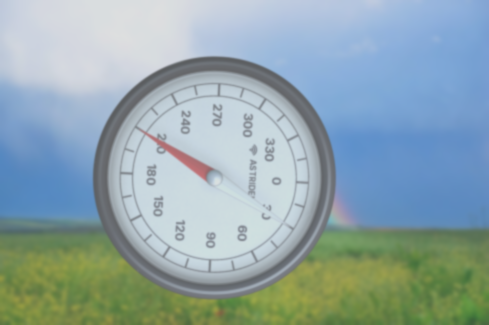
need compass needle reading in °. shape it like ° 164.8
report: ° 210
